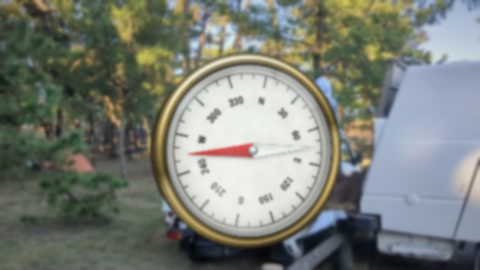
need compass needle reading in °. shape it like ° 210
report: ° 255
